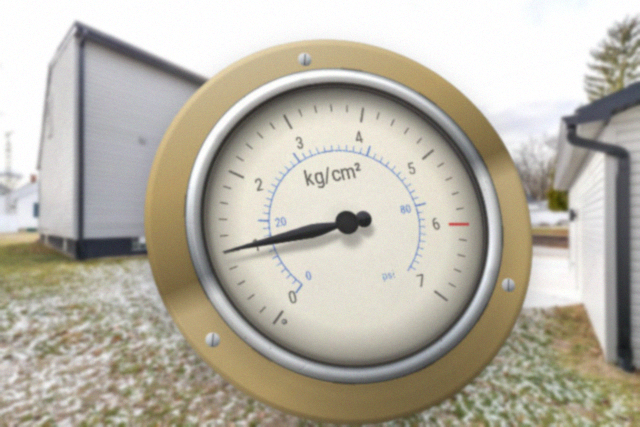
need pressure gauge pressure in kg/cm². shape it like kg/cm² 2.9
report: kg/cm² 1
